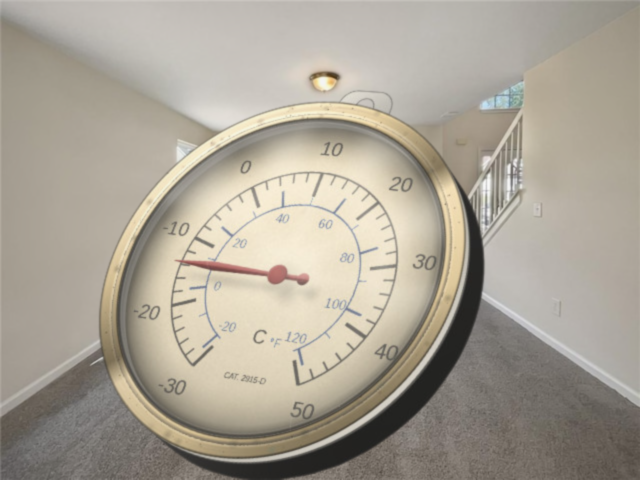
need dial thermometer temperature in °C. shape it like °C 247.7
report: °C -14
